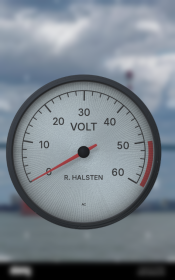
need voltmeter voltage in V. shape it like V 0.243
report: V 0
